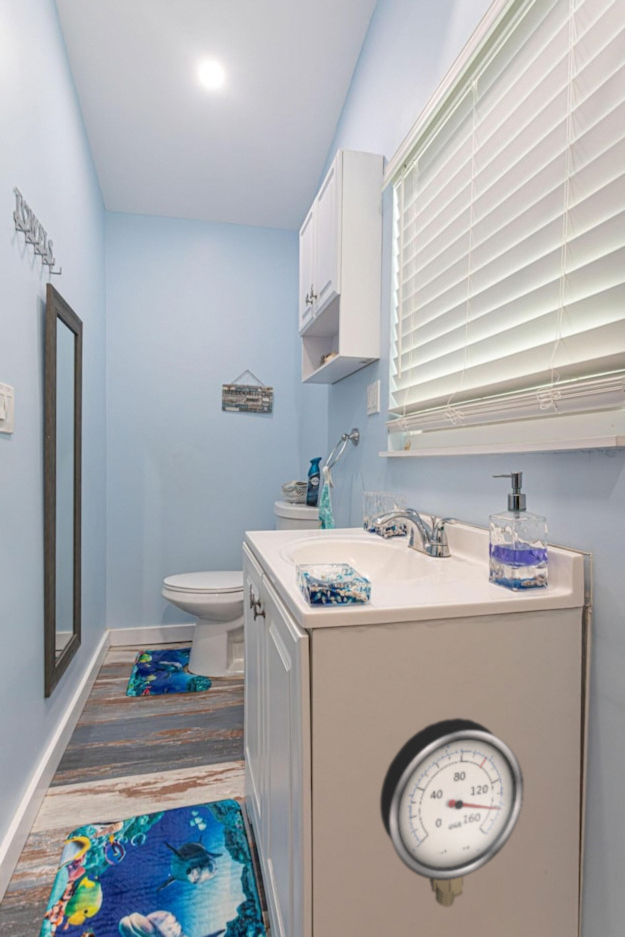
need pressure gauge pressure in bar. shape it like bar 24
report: bar 140
